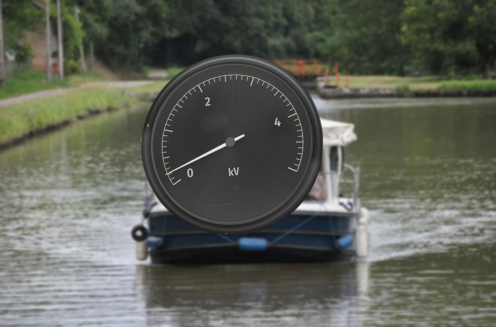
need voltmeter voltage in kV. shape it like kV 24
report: kV 0.2
